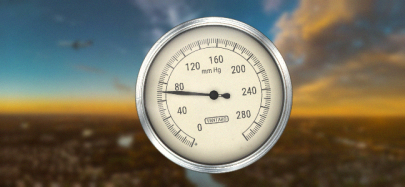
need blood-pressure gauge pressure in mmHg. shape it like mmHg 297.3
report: mmHg 70
